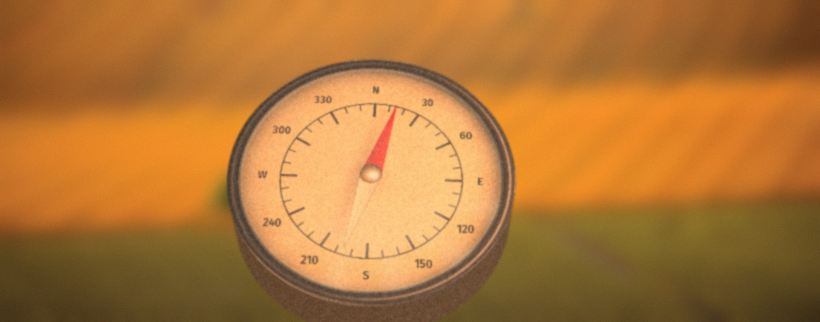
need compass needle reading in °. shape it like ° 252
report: ° 15
